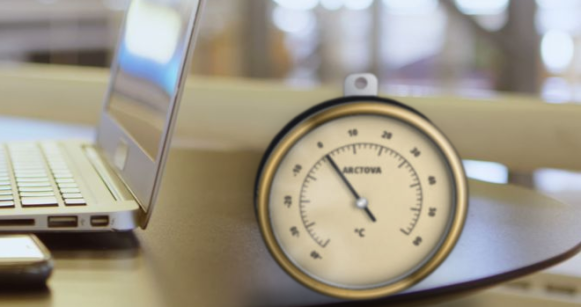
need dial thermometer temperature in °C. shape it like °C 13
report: °C 0
